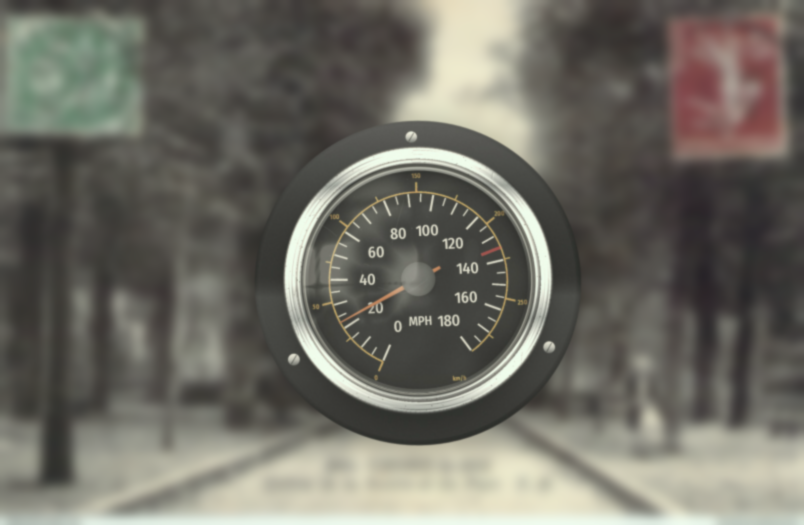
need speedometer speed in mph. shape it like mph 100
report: mph 22.5
